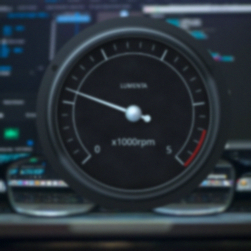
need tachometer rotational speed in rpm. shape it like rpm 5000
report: rpm 1200
